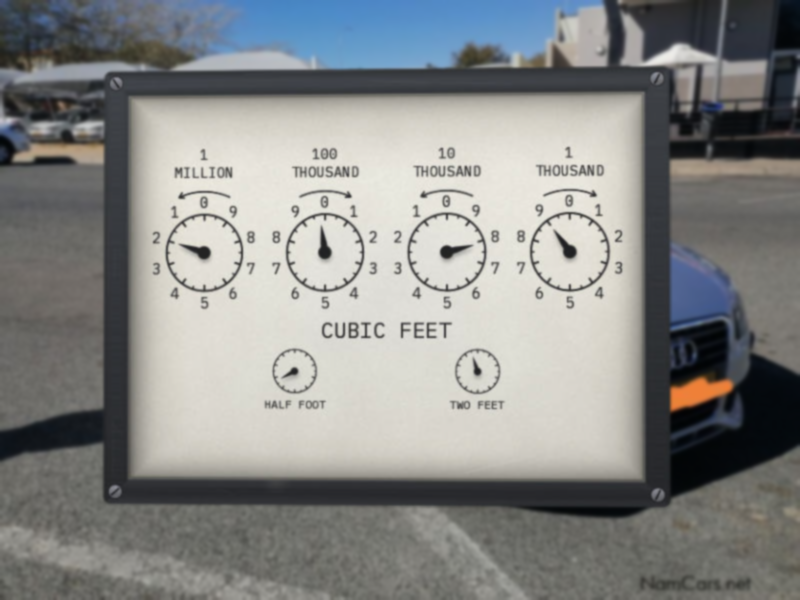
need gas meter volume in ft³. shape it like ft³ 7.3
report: ft³ 197900
